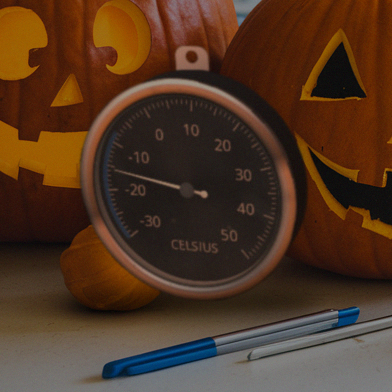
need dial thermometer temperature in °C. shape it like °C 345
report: °C -15
